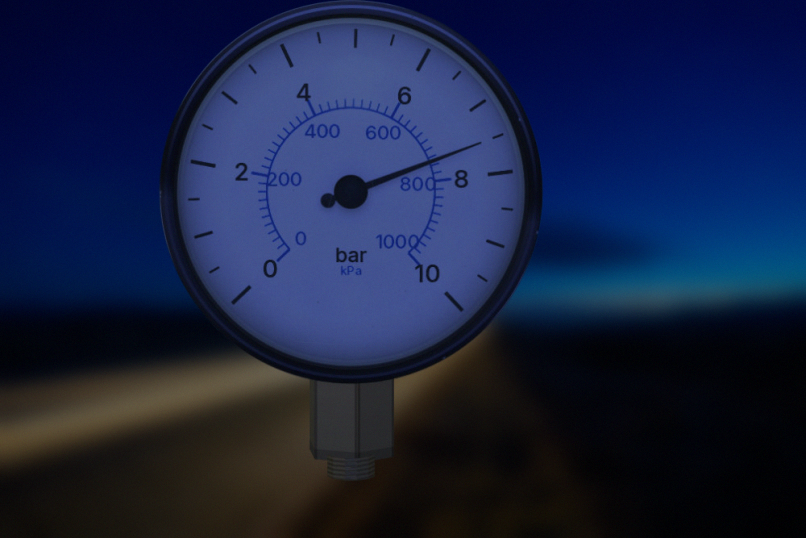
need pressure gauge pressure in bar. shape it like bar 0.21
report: bar 7.5
